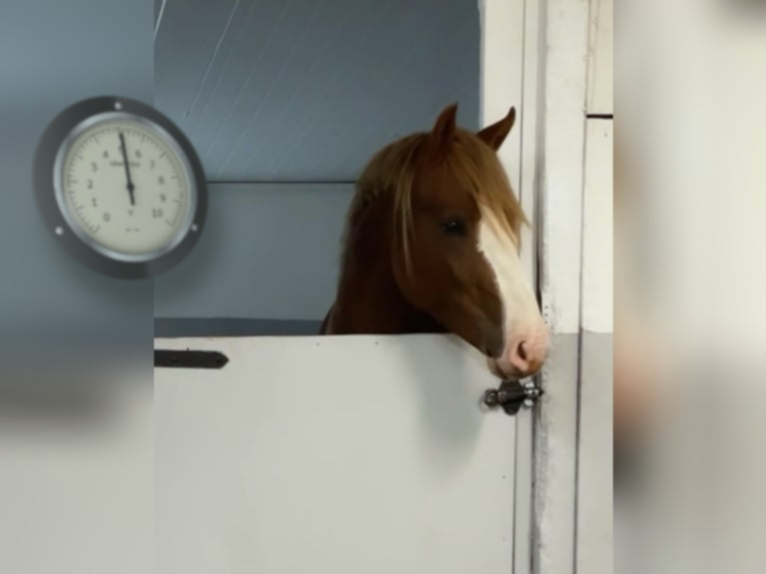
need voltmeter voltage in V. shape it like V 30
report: V 5
